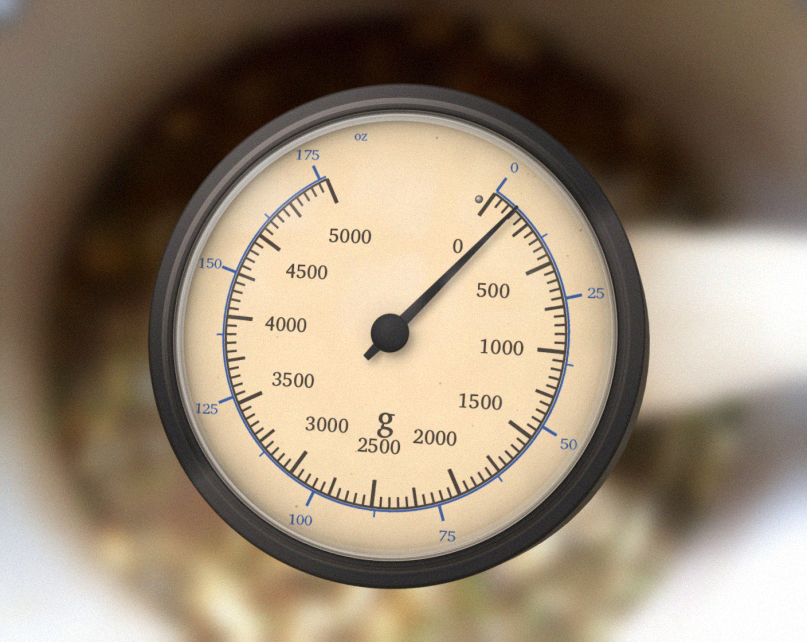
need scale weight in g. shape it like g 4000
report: g 150
